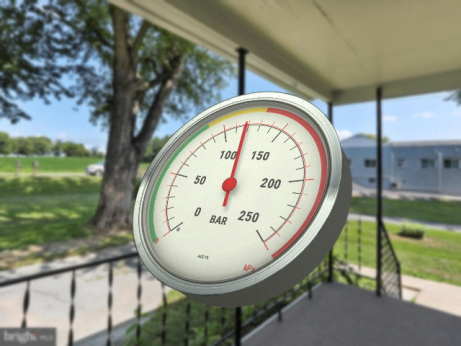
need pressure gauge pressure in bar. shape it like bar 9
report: bar 120
